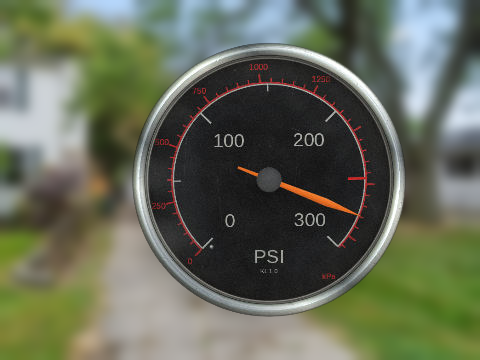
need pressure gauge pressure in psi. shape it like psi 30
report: psi 275
